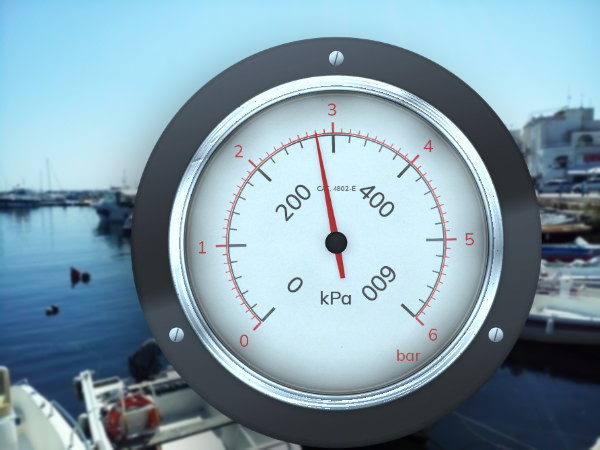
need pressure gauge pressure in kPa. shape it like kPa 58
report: kPa 280
